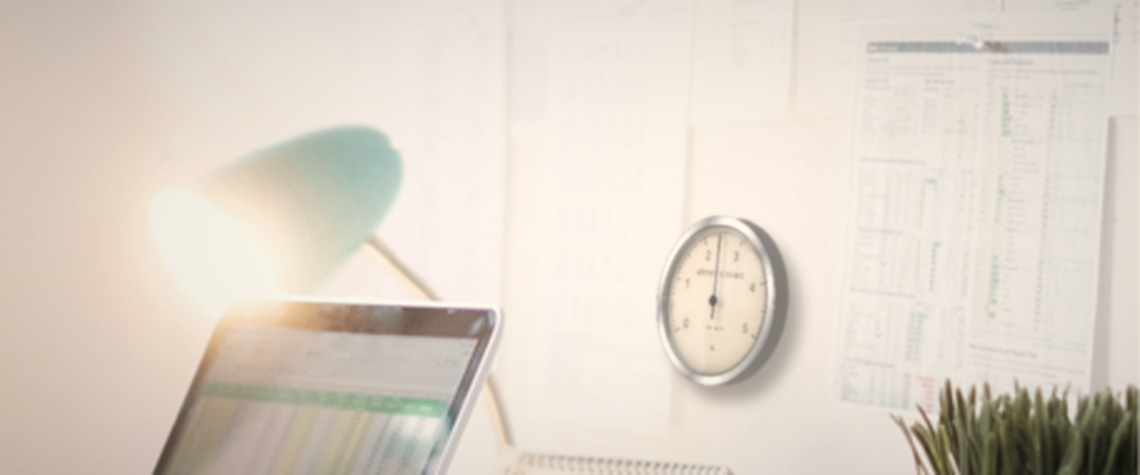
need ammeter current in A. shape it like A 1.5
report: A 2.5
